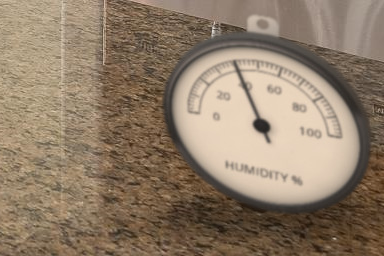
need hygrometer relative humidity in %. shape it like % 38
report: % 40
